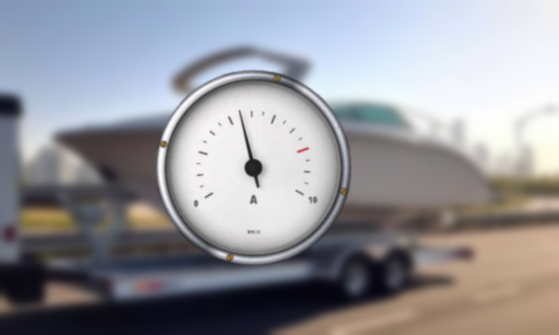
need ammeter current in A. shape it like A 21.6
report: A 4.5
